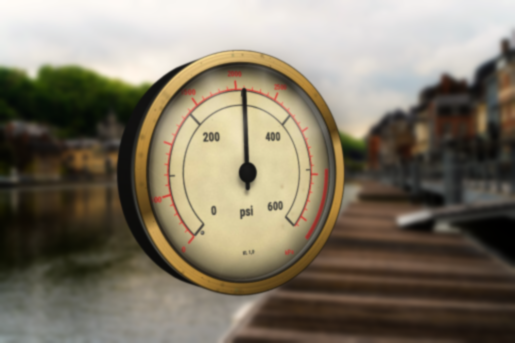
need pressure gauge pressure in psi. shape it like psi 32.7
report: psi 300
